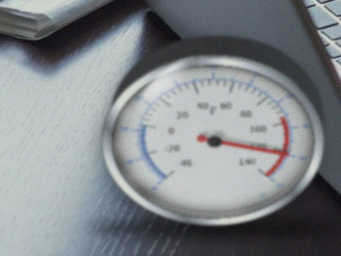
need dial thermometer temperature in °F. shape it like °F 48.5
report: °F 120
